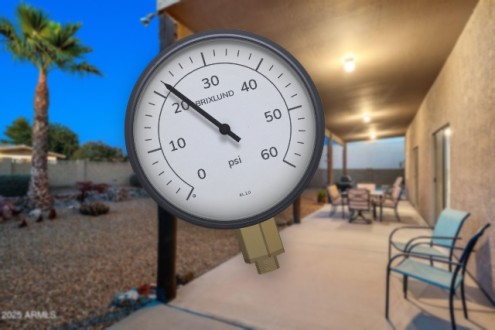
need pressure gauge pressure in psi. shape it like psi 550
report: psi 22
